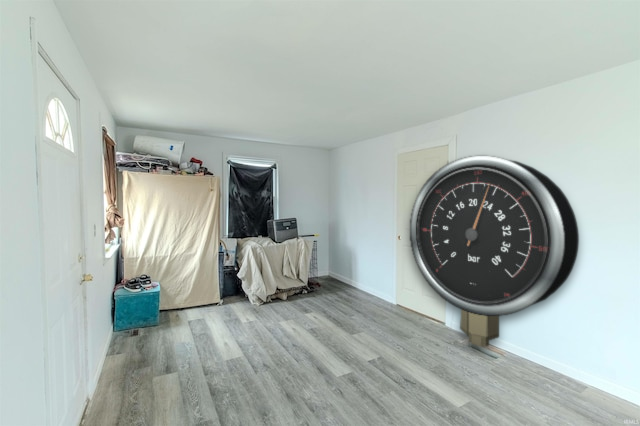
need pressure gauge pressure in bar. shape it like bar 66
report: bar 23
